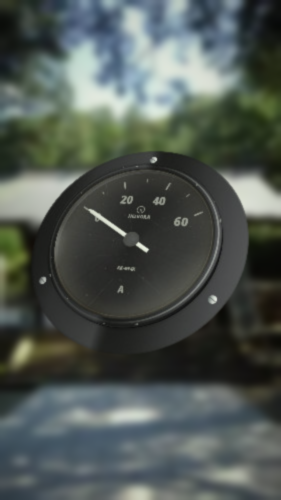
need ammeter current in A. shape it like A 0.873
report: A 0
